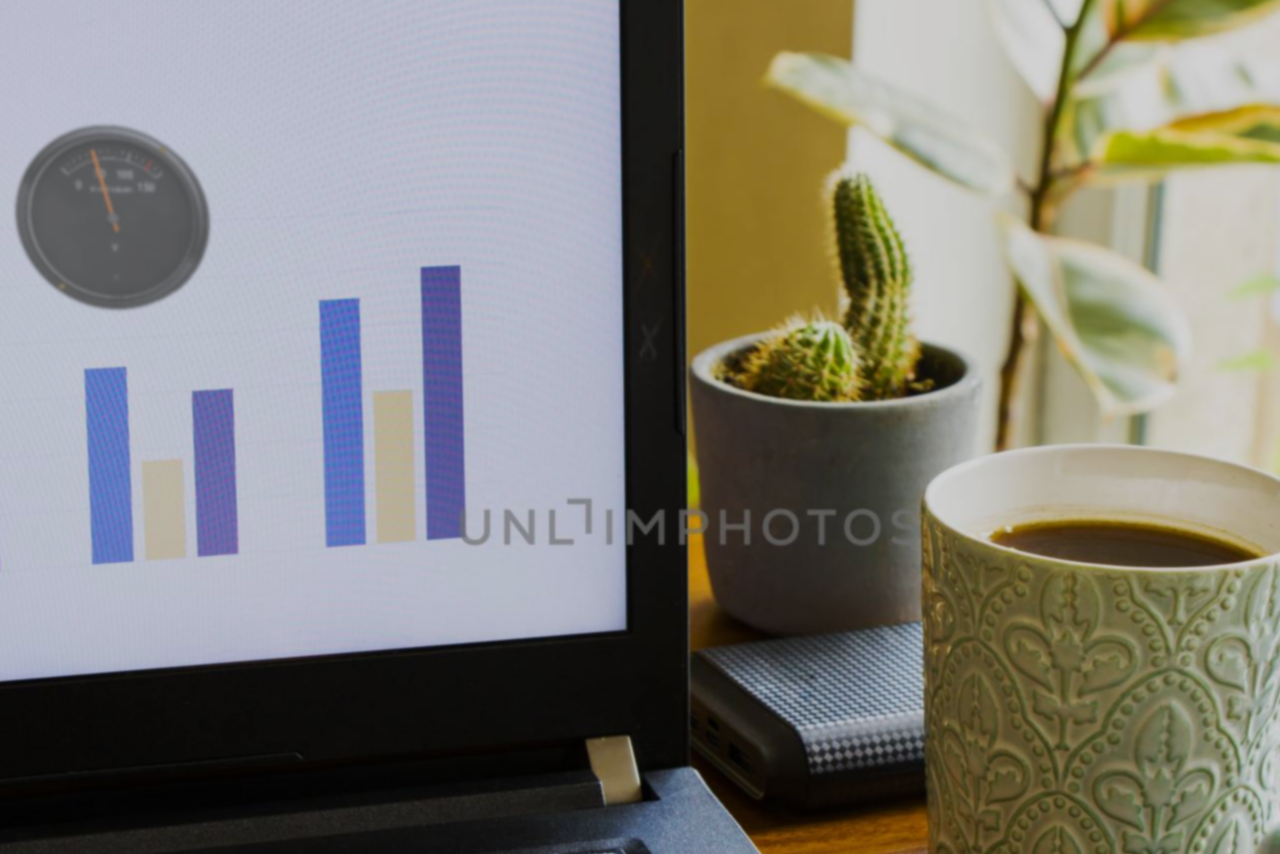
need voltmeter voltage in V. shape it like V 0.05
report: V 50
